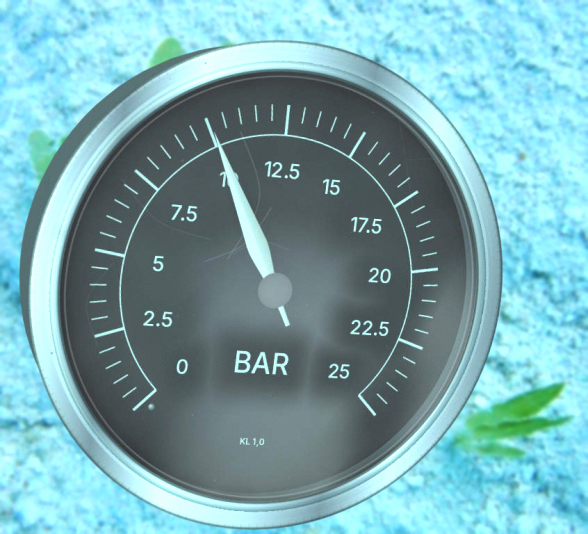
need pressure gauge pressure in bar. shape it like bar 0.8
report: bar 10
